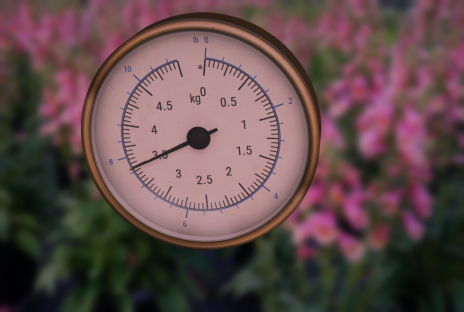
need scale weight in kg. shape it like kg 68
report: kg 3.5
